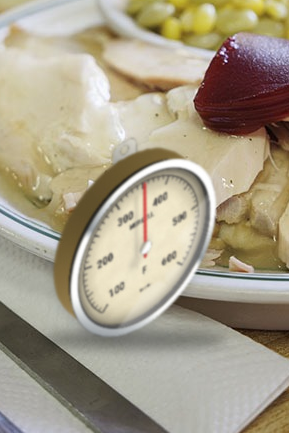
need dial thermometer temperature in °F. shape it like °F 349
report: °F 350
